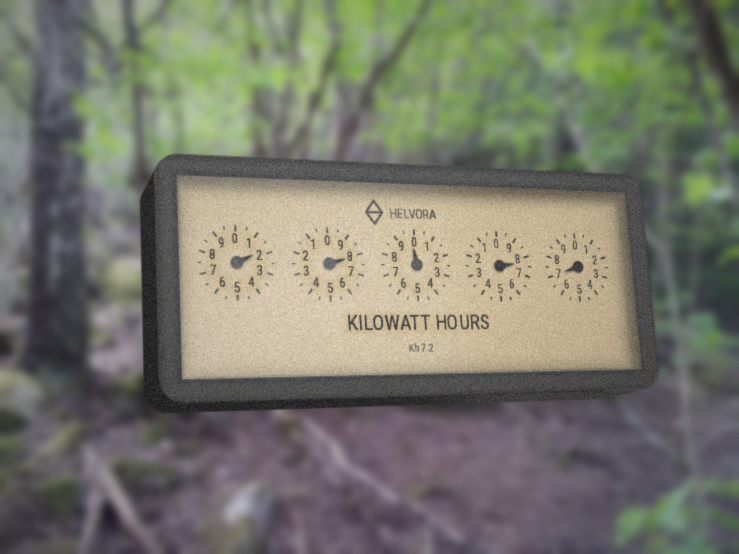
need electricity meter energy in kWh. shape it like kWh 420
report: kWh 17977
